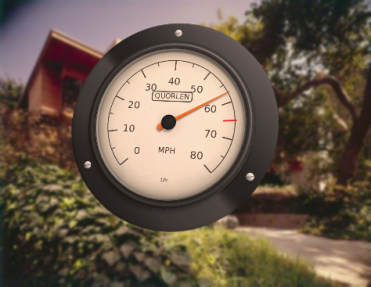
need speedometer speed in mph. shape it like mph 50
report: mph 57.5
